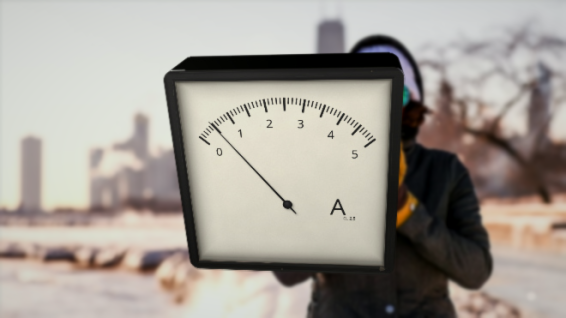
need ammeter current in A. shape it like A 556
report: A 0.5
